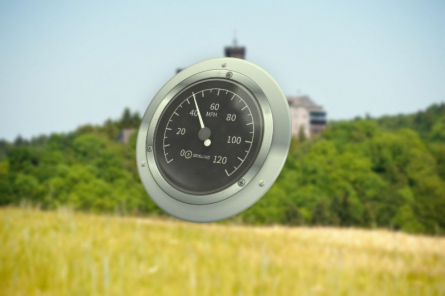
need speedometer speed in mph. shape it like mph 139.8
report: mph 45
